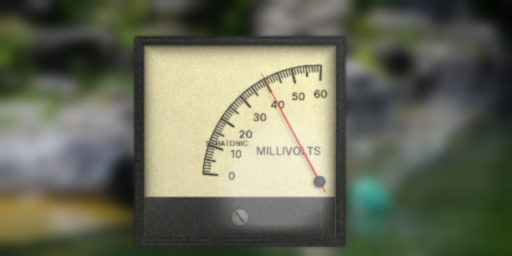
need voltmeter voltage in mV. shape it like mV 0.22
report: mV 40
